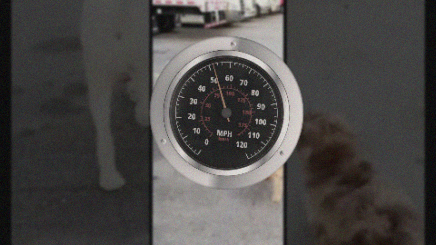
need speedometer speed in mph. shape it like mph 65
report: mph 52
